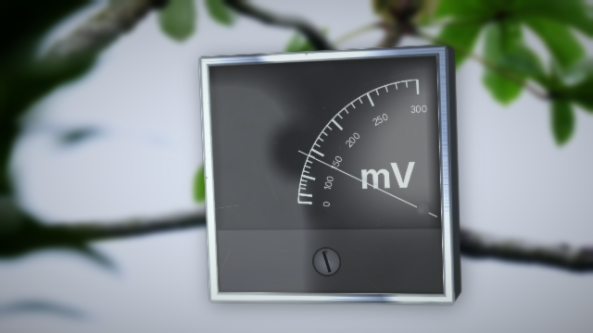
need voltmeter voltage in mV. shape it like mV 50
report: mV 140
